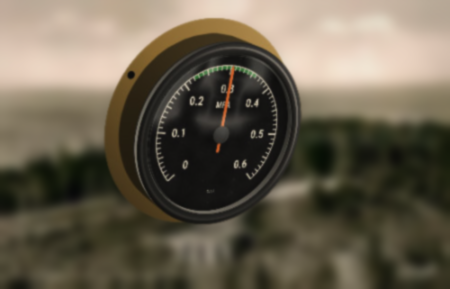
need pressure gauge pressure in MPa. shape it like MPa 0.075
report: MPa 0.3
